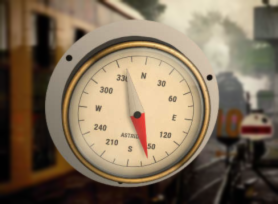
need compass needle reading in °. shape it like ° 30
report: ° 157.5
